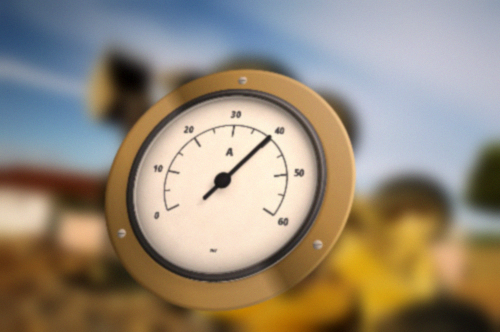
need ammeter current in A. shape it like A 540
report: A 40
